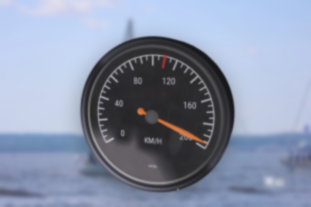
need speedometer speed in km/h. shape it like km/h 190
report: km/h 195
